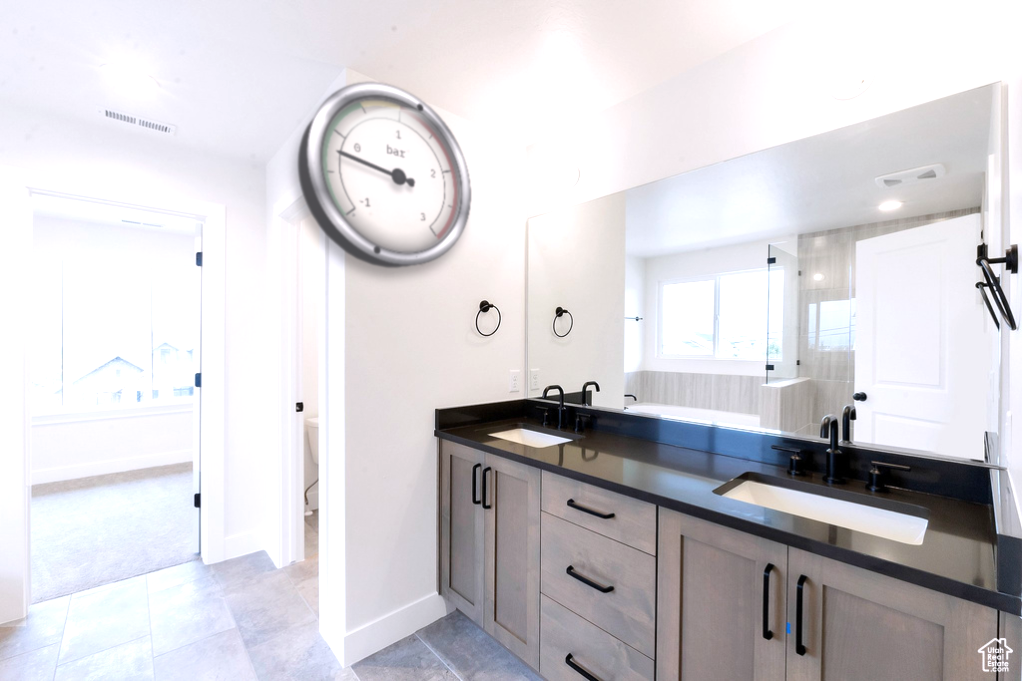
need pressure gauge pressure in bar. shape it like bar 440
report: bar -0.25
